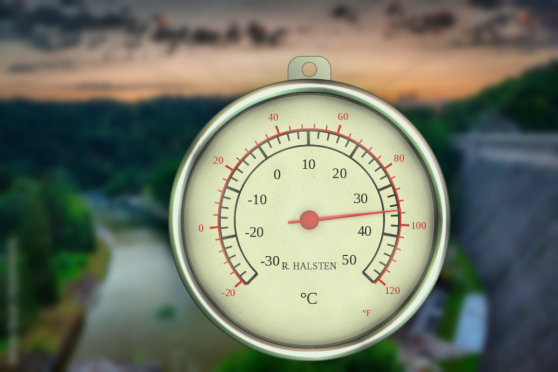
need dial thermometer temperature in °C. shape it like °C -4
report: °C 35
